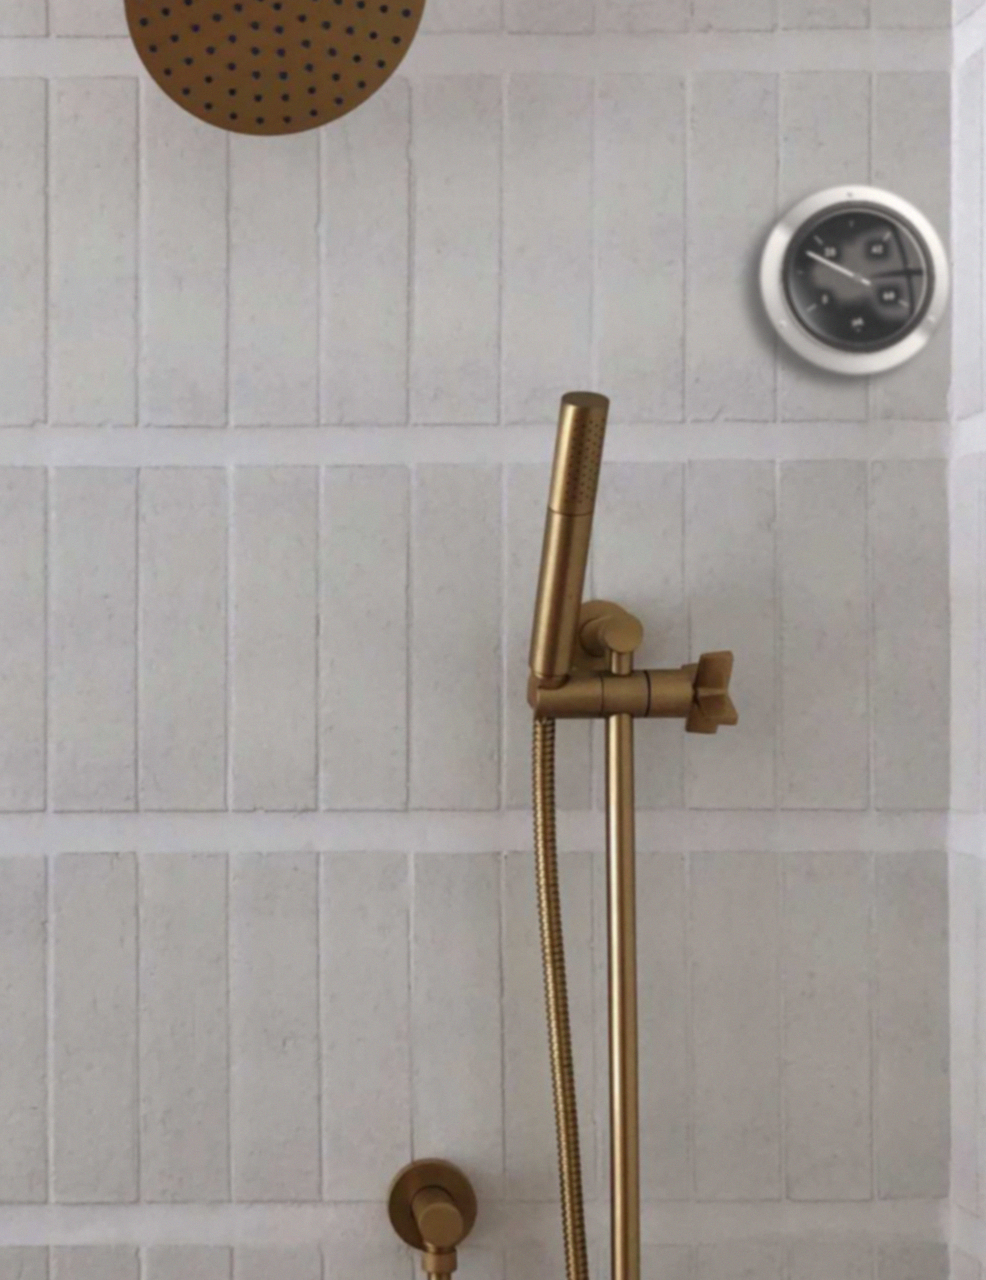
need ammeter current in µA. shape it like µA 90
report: µA 15
